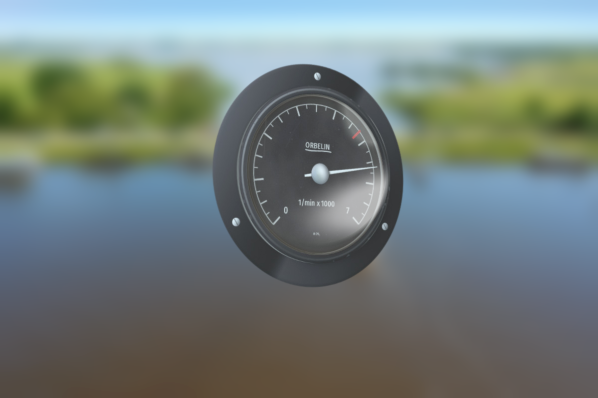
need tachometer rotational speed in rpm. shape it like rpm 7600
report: rpm 5625
